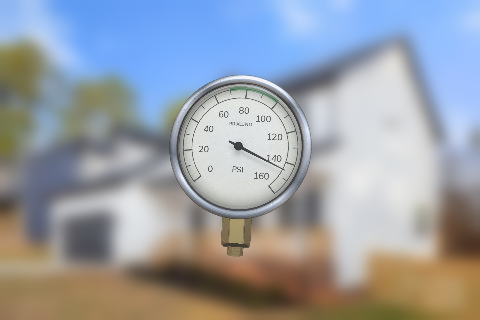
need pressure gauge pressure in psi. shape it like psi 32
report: psi 145
